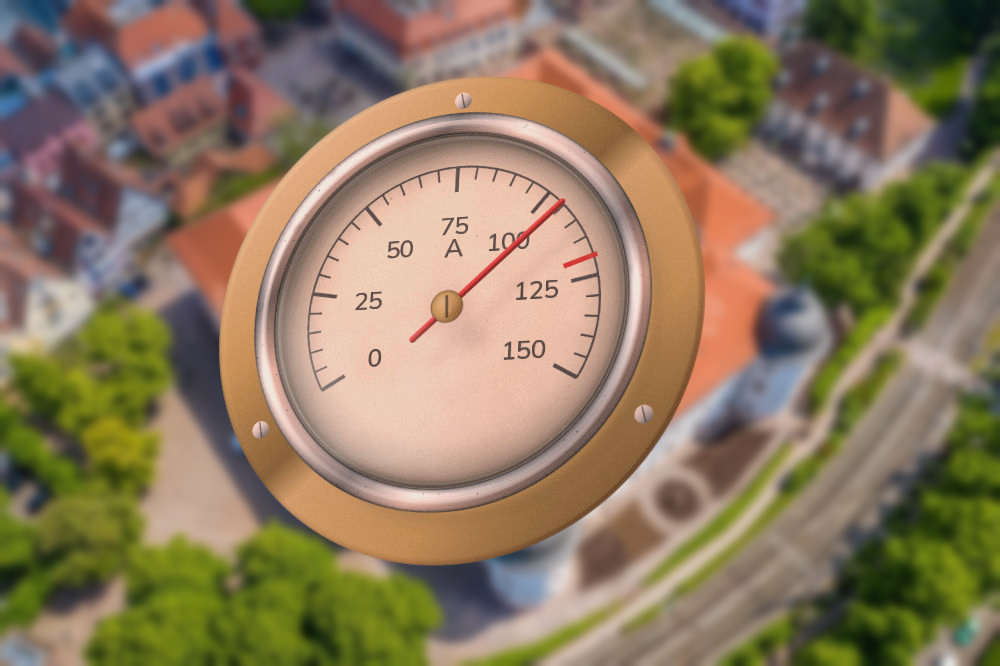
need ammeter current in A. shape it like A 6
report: A 105
